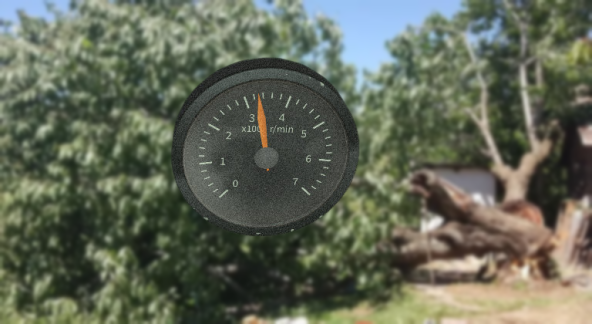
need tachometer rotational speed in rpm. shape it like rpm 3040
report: rpm 3300
